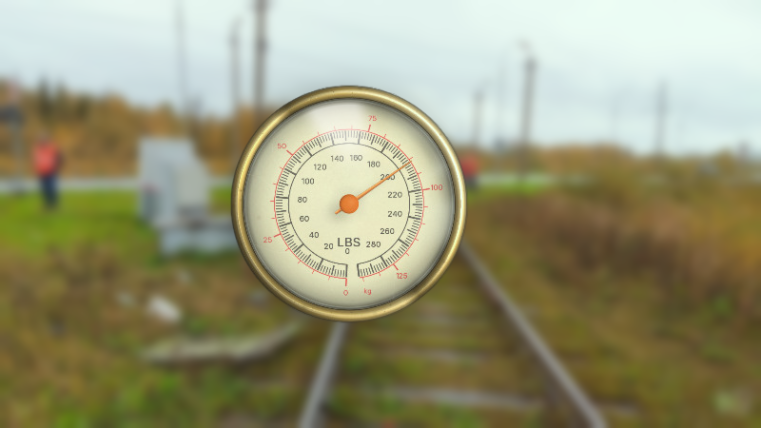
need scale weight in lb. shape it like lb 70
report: lb 200
